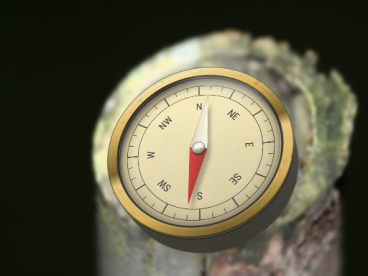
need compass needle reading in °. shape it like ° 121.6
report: ° 190
